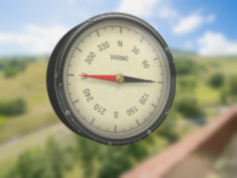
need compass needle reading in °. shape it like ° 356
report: ° 270
